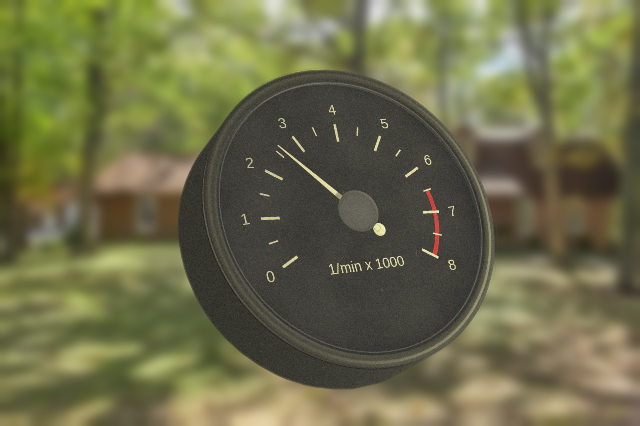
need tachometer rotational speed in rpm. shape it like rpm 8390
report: rpm 2500
